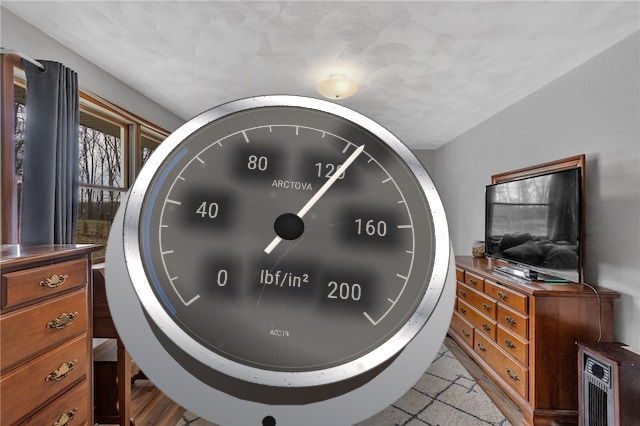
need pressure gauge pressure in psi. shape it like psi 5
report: psi 125
